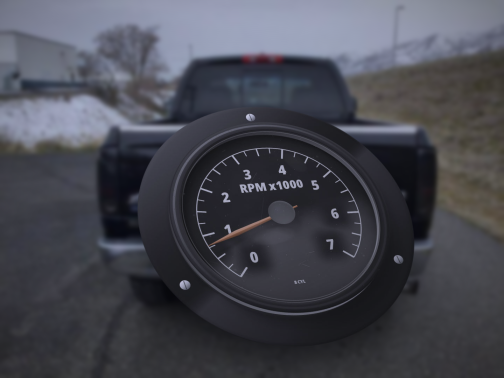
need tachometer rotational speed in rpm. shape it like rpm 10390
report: rpm 750
